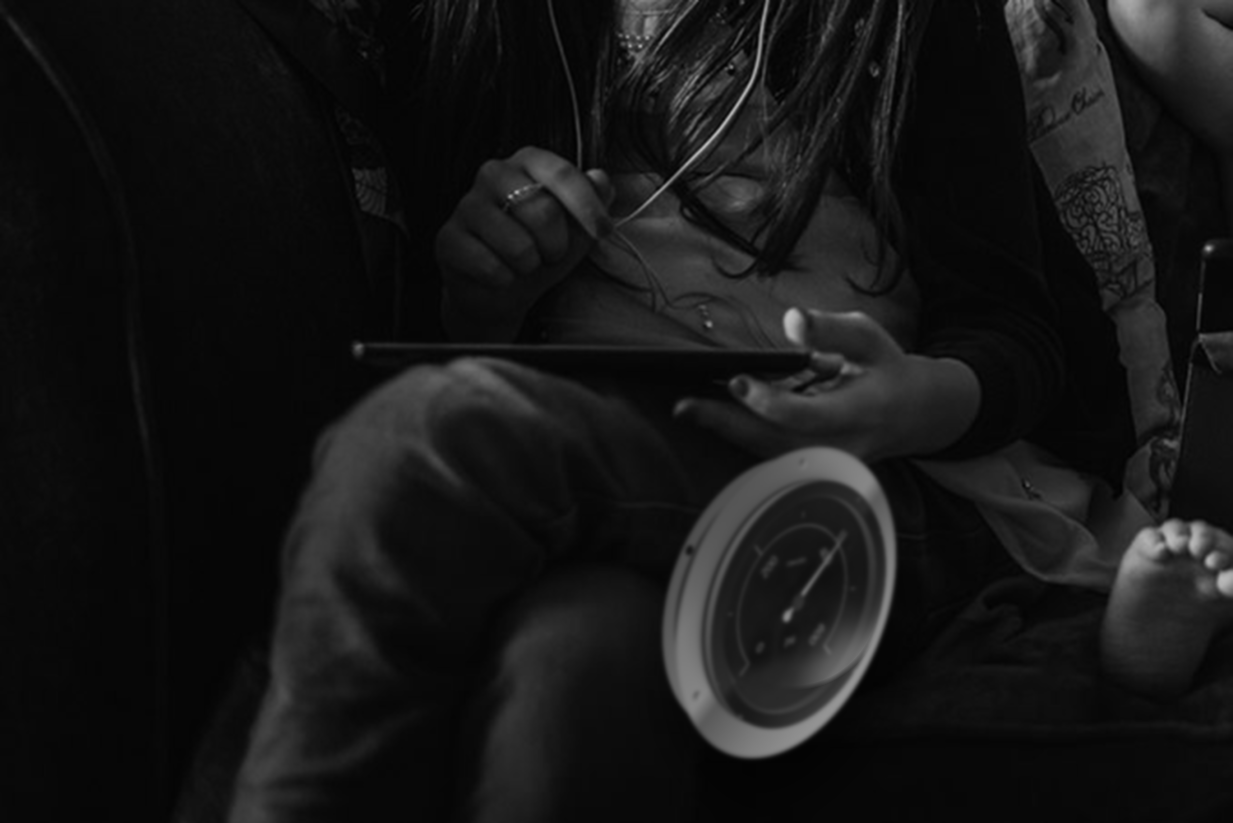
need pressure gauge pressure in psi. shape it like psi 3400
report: psi 400
